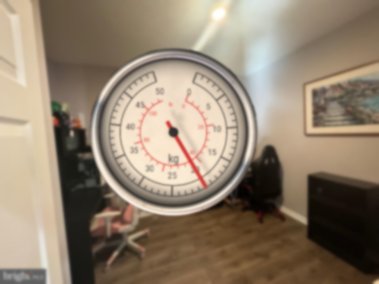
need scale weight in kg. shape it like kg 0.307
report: kg 20
